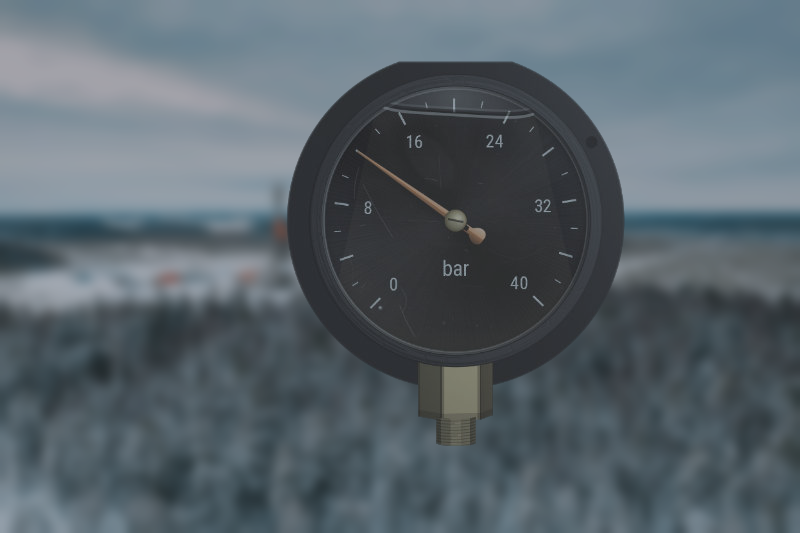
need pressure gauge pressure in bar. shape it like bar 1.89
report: bar 12
